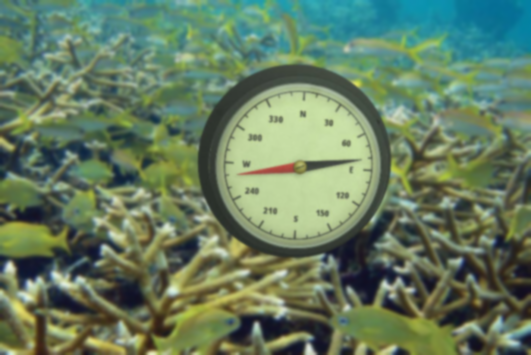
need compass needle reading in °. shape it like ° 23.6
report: ° 260
